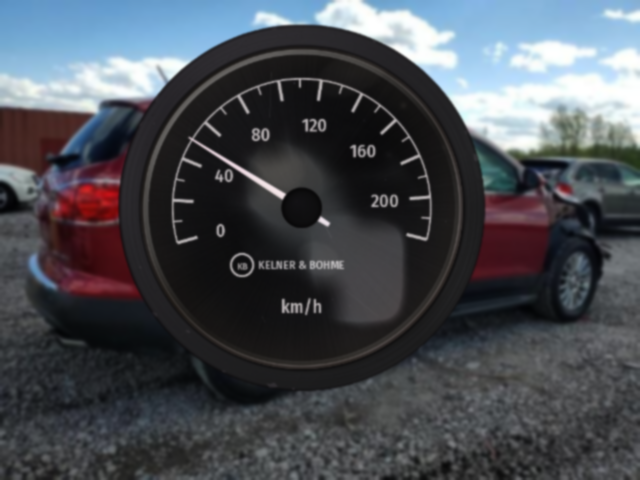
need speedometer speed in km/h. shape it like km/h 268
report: km/h 50
